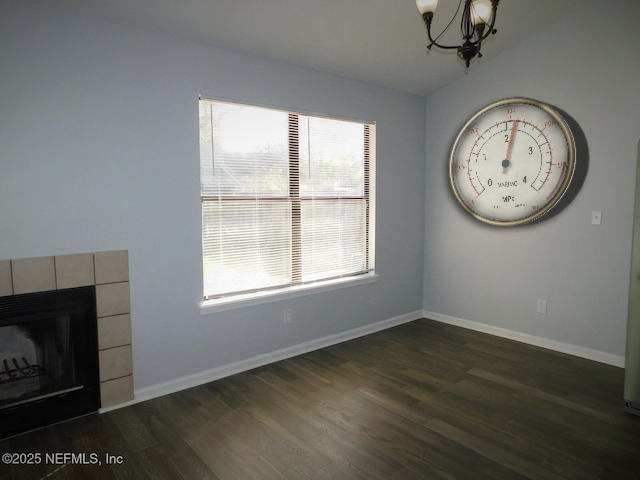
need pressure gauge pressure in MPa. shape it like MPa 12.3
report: MPa 2.2
